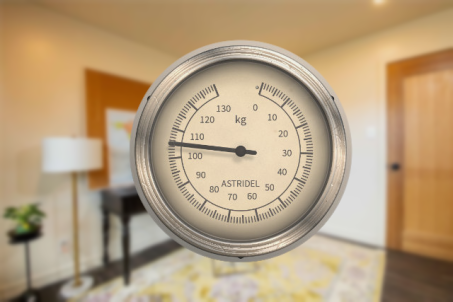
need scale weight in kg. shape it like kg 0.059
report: kg 105
